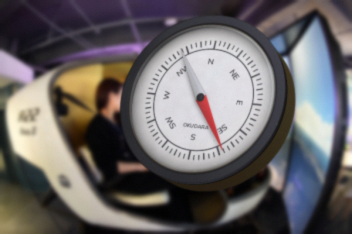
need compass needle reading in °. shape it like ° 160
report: ° 145
